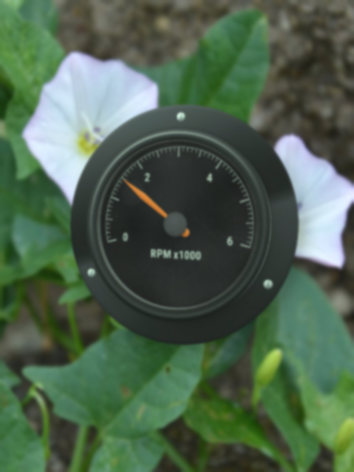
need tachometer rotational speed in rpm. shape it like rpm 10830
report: rpm 1500
